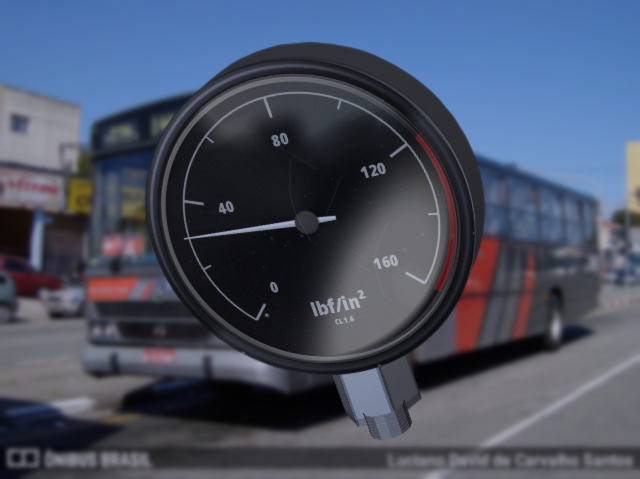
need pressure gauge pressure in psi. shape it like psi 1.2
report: psi 30
